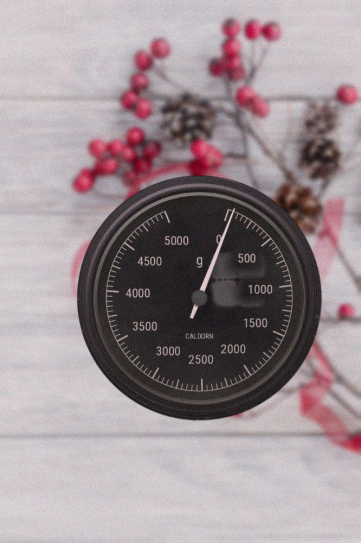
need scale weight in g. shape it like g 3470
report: g 50
